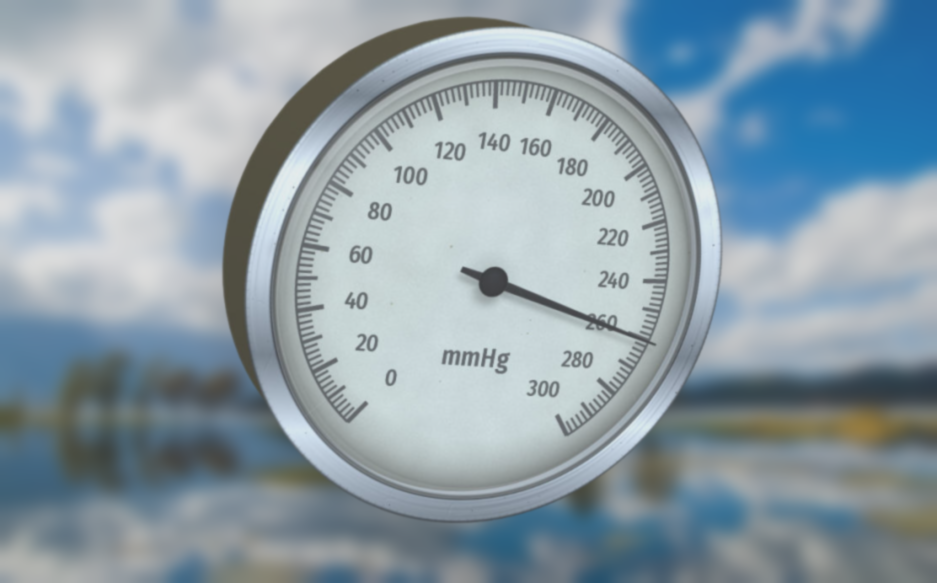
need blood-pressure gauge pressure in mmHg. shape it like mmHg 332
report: mmHg 260
